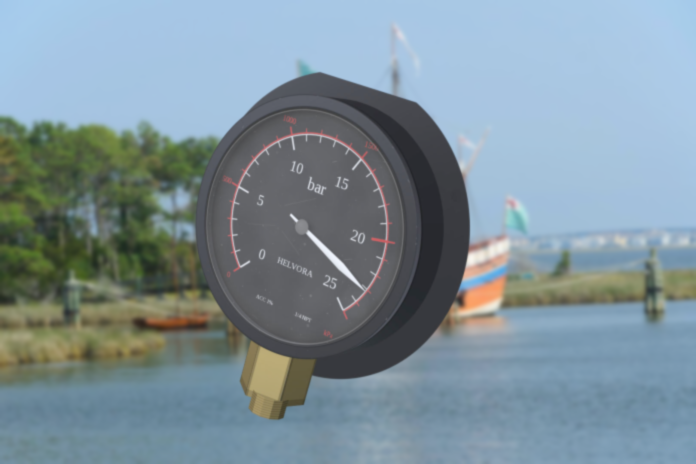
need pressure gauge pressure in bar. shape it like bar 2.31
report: bar 23
